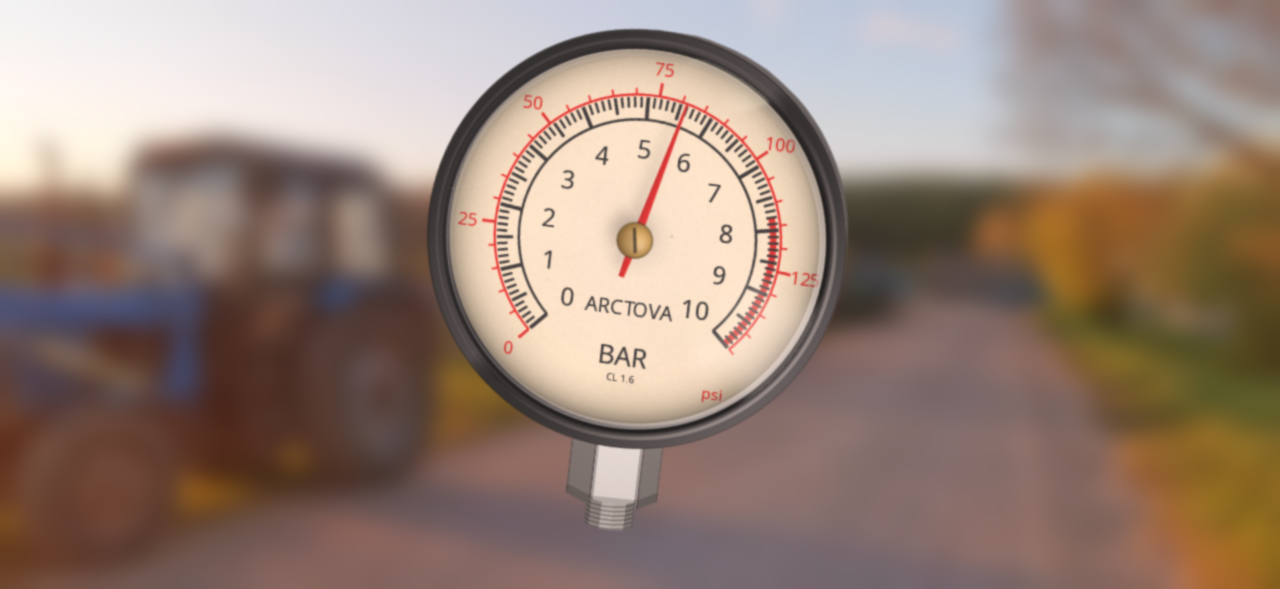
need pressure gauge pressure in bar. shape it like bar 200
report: bar 5.6
